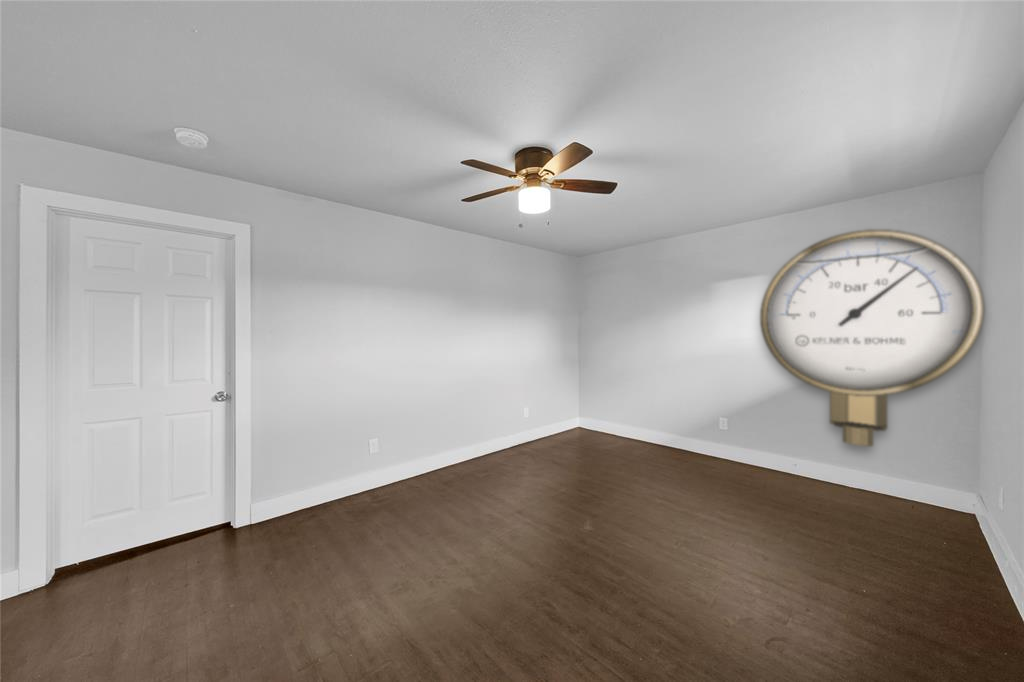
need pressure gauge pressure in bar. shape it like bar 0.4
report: bar 45
